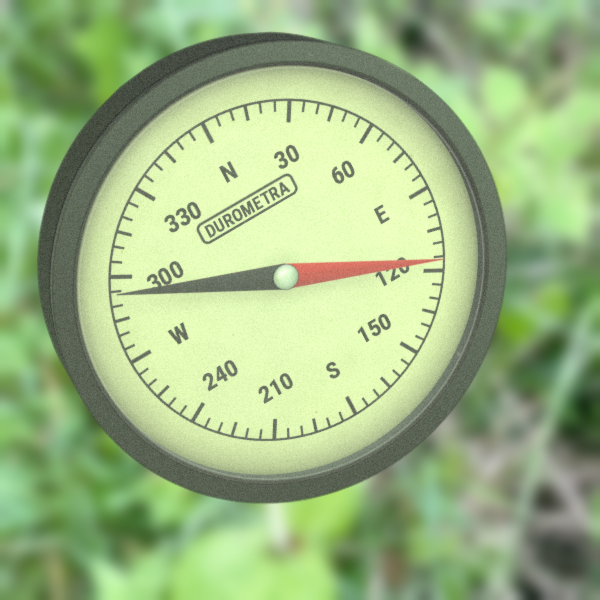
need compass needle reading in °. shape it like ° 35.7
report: ° 115
